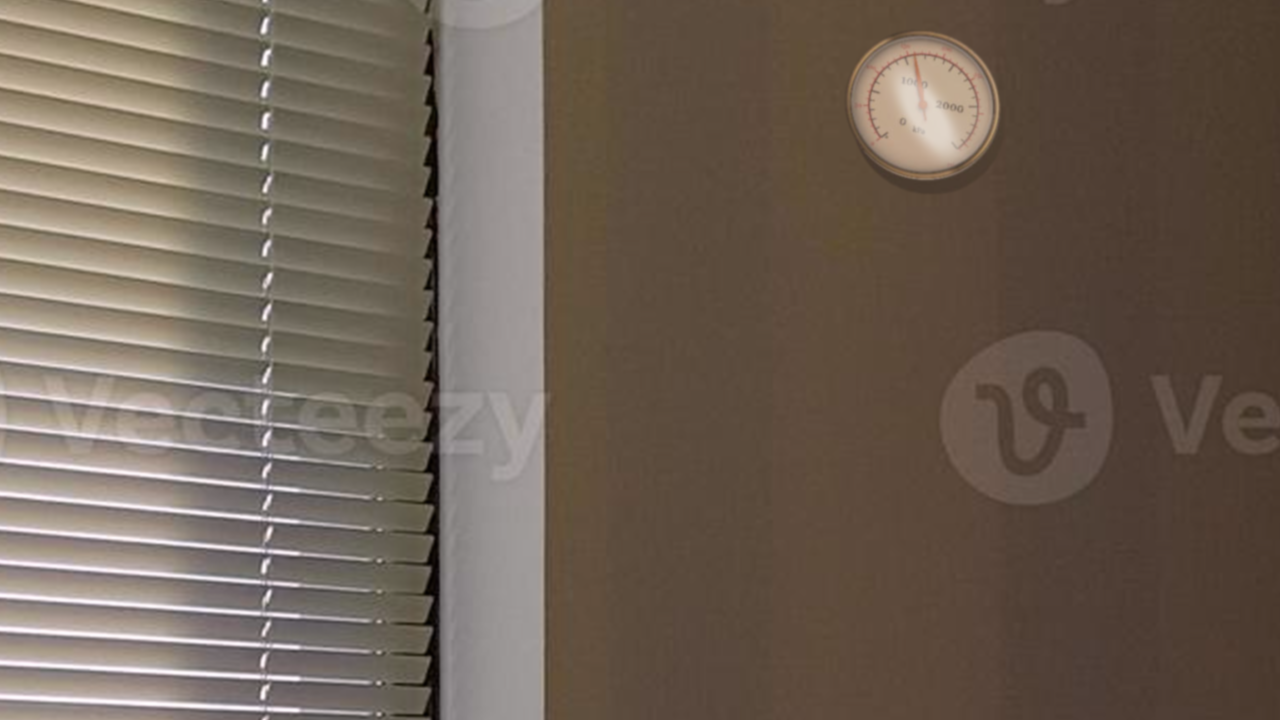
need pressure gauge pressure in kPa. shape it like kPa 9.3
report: kPa 1100
